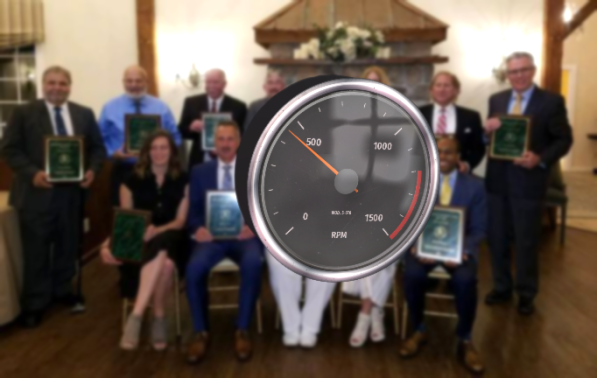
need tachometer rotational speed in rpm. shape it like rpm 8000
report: rpm 450
